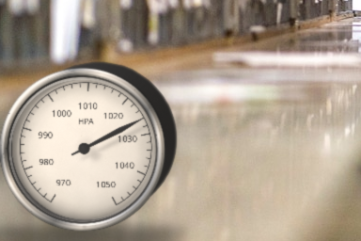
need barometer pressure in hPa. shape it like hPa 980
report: hPa 1026
